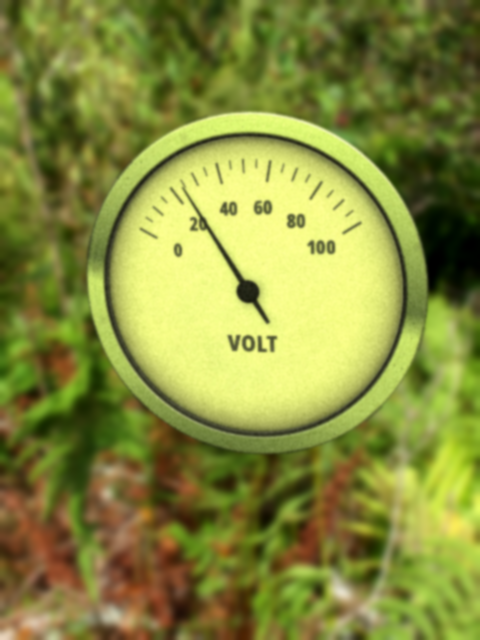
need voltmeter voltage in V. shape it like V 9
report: V 25
